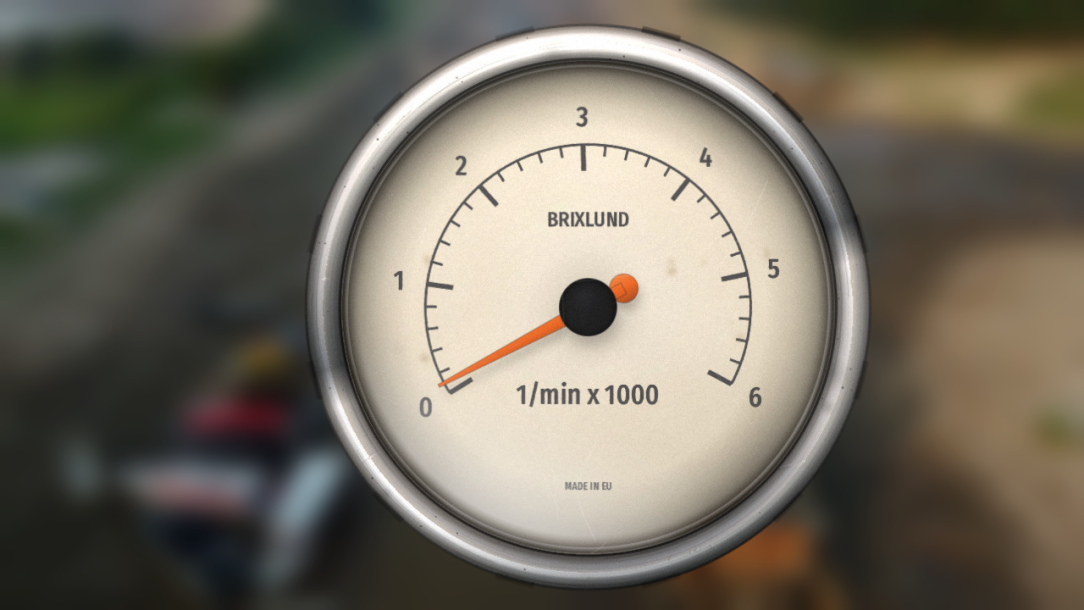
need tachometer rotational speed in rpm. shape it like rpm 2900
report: rpm 100
